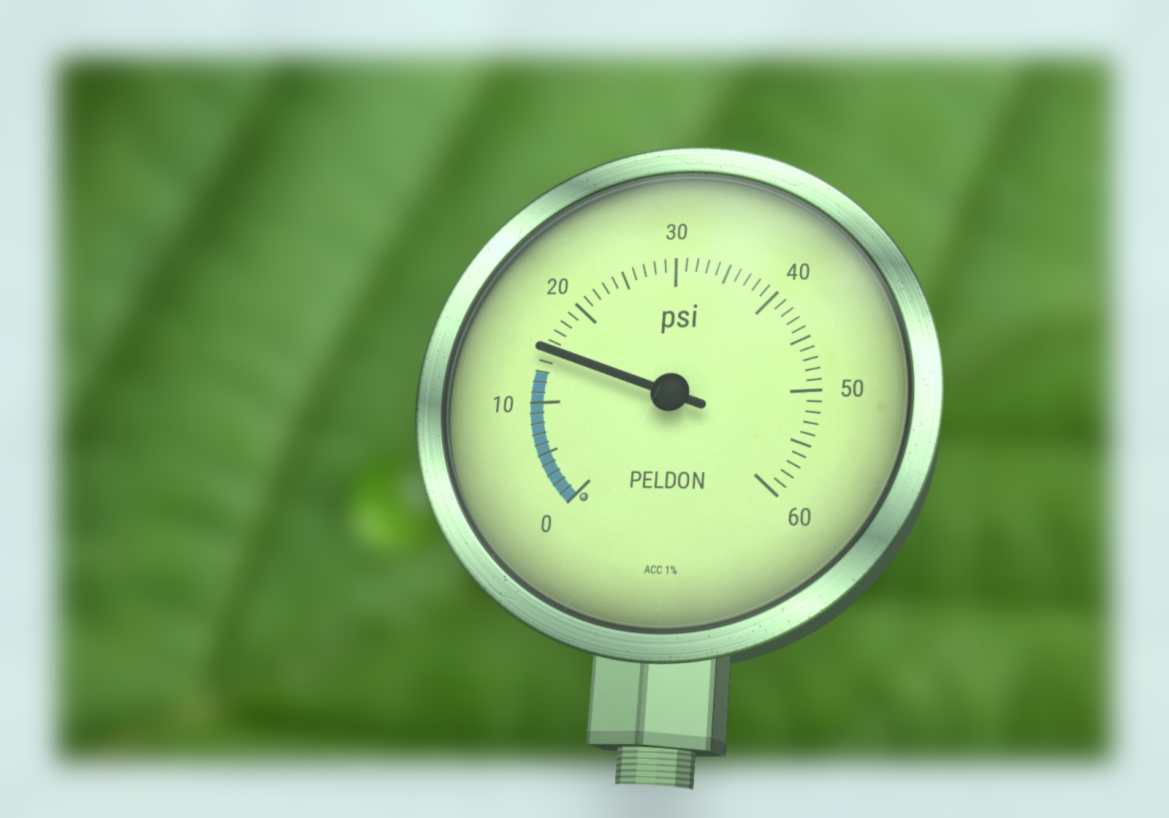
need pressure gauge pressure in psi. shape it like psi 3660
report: psi 15
